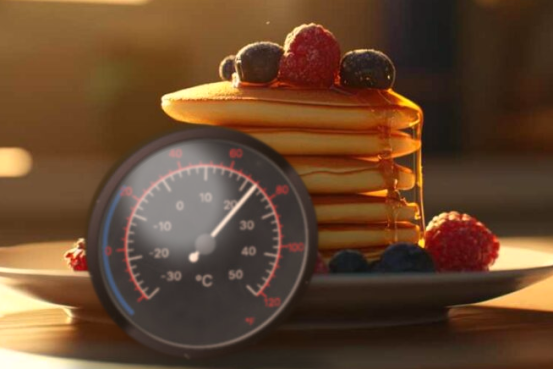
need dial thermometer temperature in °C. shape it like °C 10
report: °C 22
